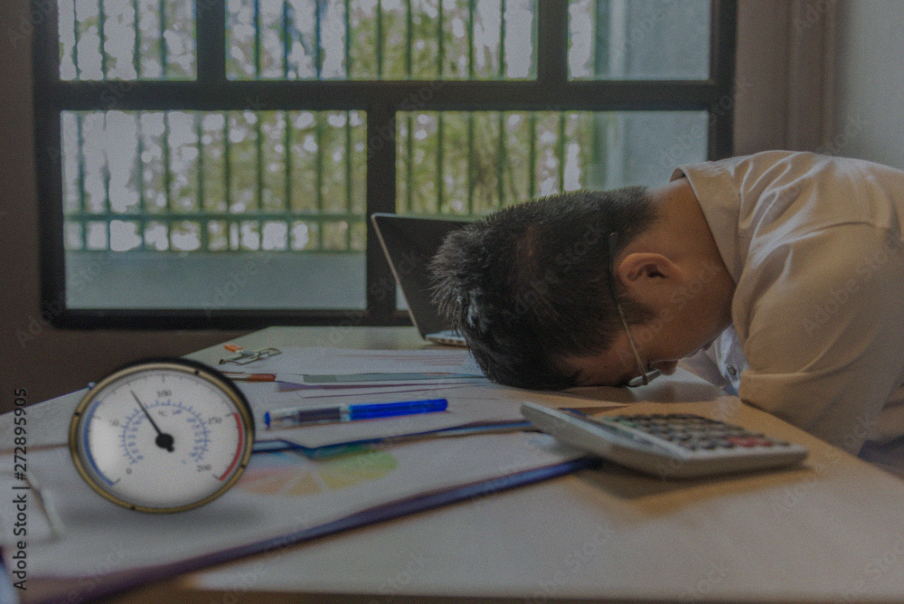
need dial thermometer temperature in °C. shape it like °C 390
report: °C 80
